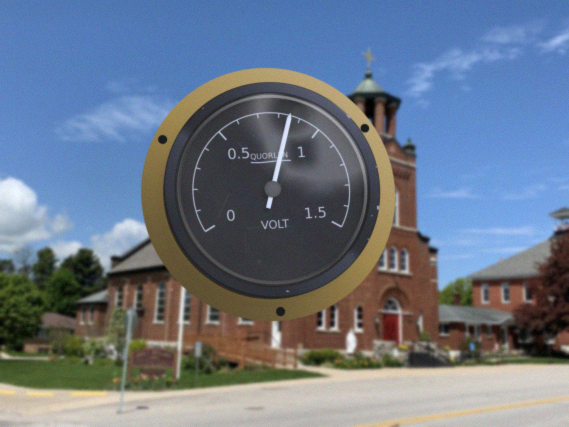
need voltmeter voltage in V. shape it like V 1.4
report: V 0.85
